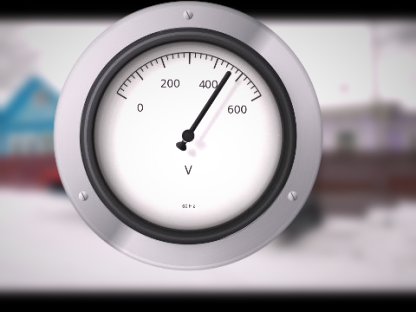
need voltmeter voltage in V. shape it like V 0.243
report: V 460
